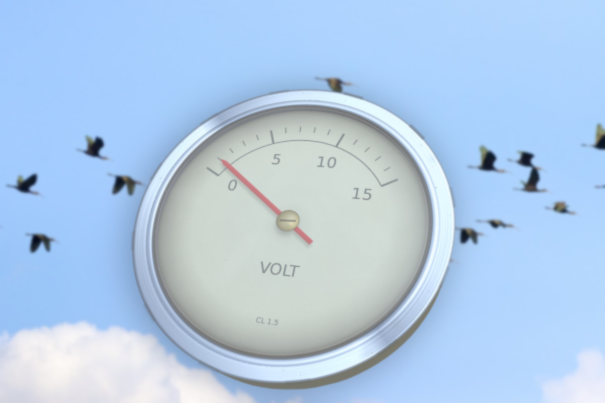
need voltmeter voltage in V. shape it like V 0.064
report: V 1
